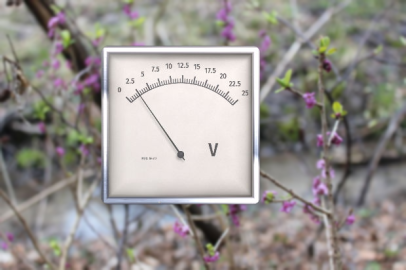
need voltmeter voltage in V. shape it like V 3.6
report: V 2.5
